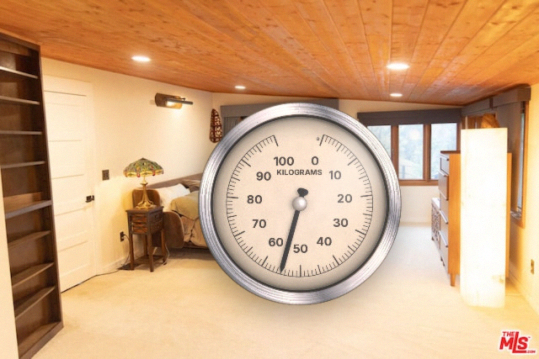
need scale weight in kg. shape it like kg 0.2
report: kg 55
